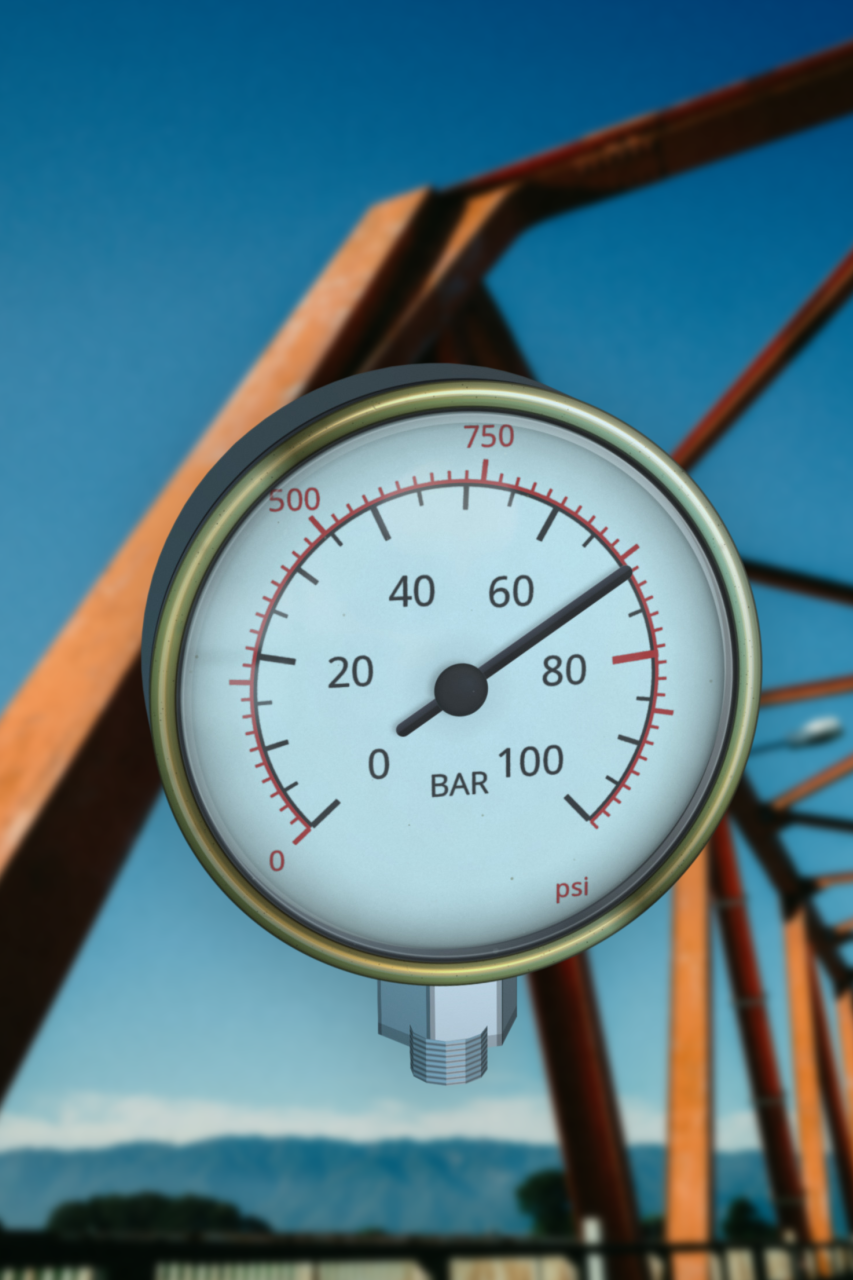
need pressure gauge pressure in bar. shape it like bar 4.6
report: bar 70
